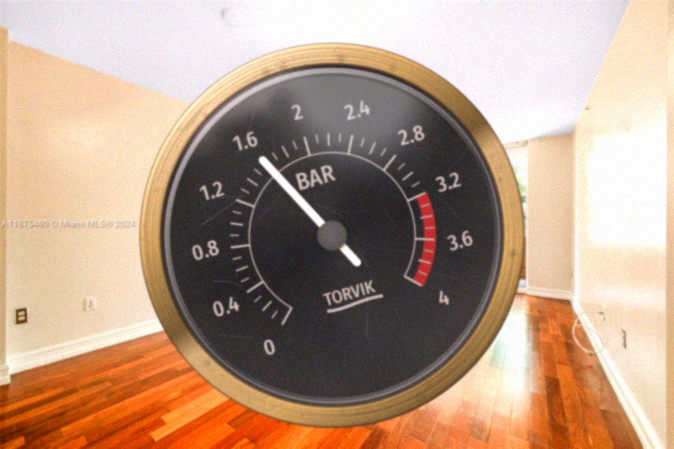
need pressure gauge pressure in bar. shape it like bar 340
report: bar 1.6
